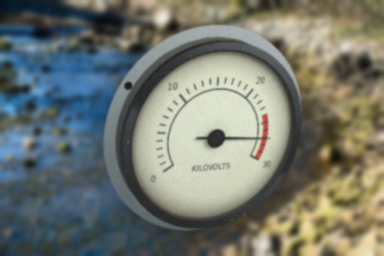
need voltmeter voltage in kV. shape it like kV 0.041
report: kV 27
